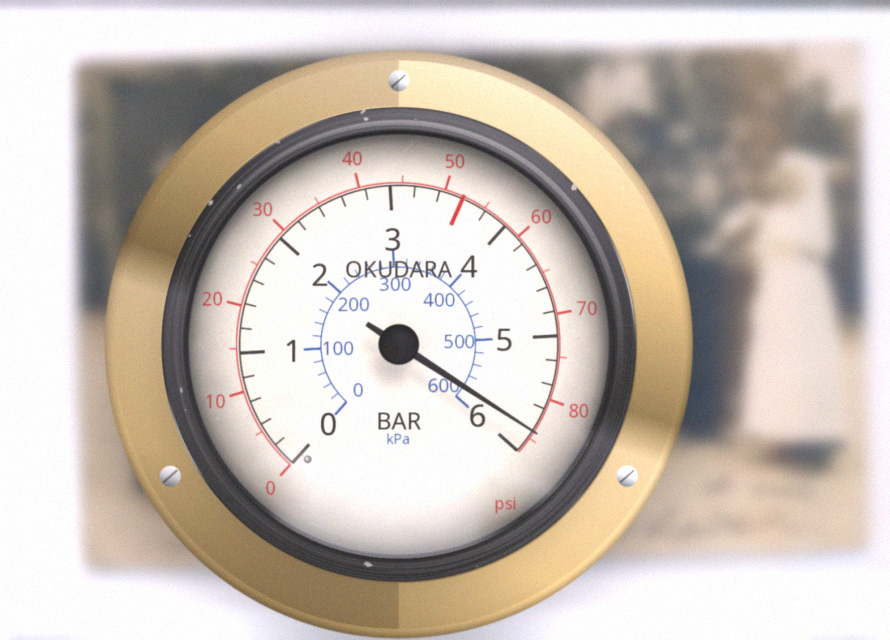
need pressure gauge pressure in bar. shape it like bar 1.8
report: bar 5.8
